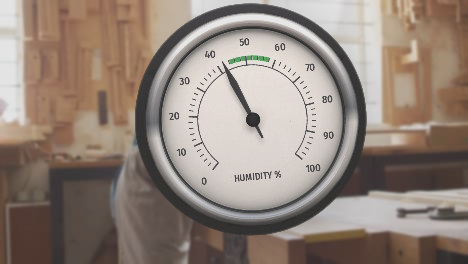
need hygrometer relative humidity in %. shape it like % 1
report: % 42
